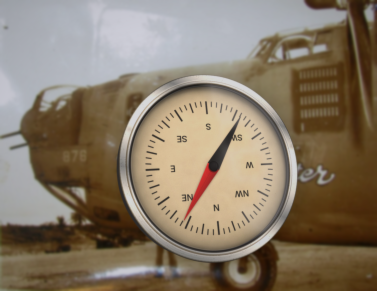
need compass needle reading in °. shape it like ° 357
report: ° 35
